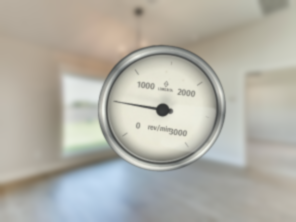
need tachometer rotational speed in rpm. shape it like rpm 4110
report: rpm 500
